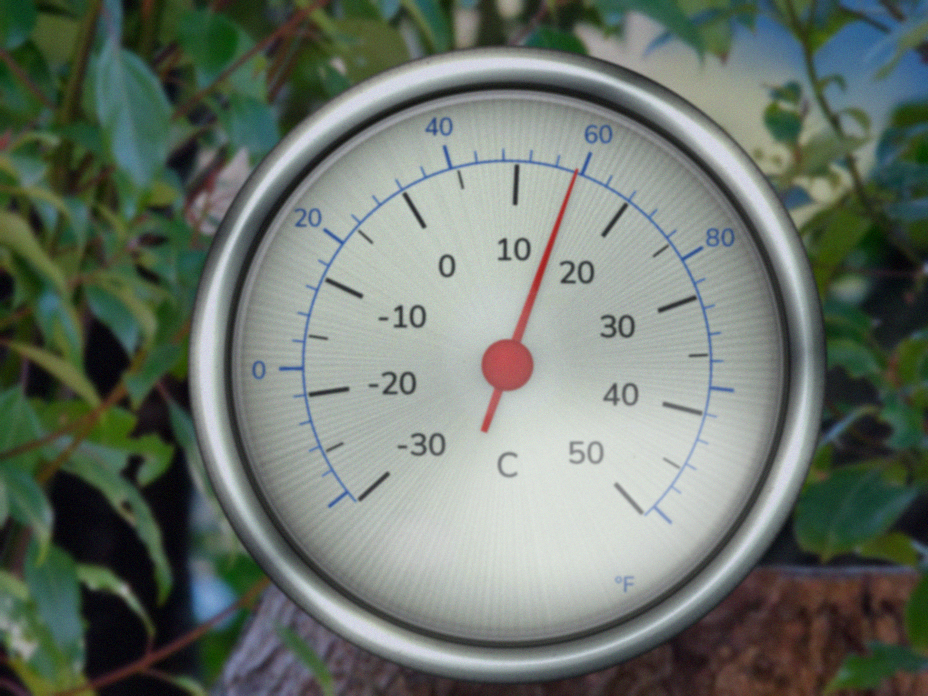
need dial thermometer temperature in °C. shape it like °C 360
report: °C 15
